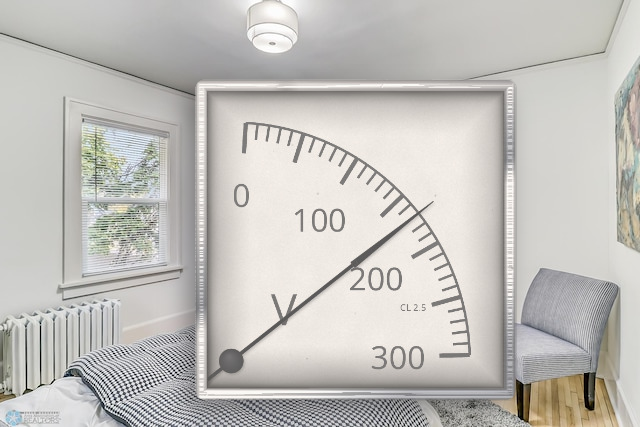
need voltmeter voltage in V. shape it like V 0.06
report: V 170
